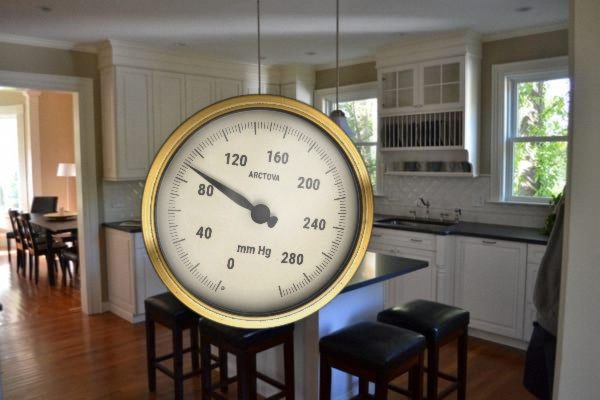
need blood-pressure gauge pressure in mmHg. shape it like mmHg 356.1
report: mmHg 90
